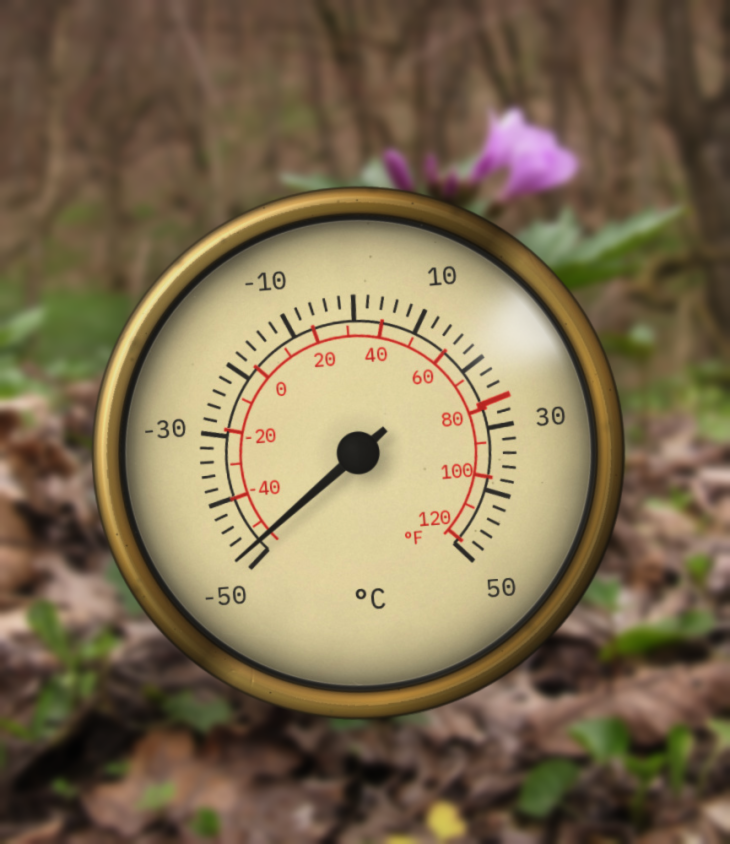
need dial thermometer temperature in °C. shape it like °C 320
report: °C -48
